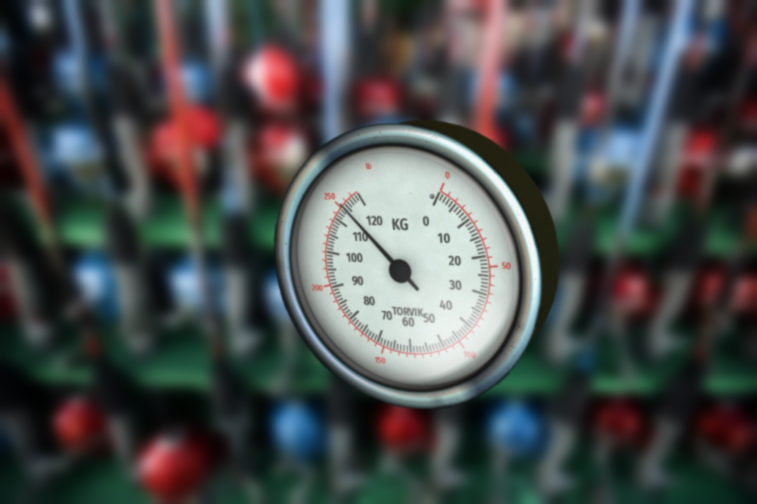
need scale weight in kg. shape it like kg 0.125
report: kg 115
